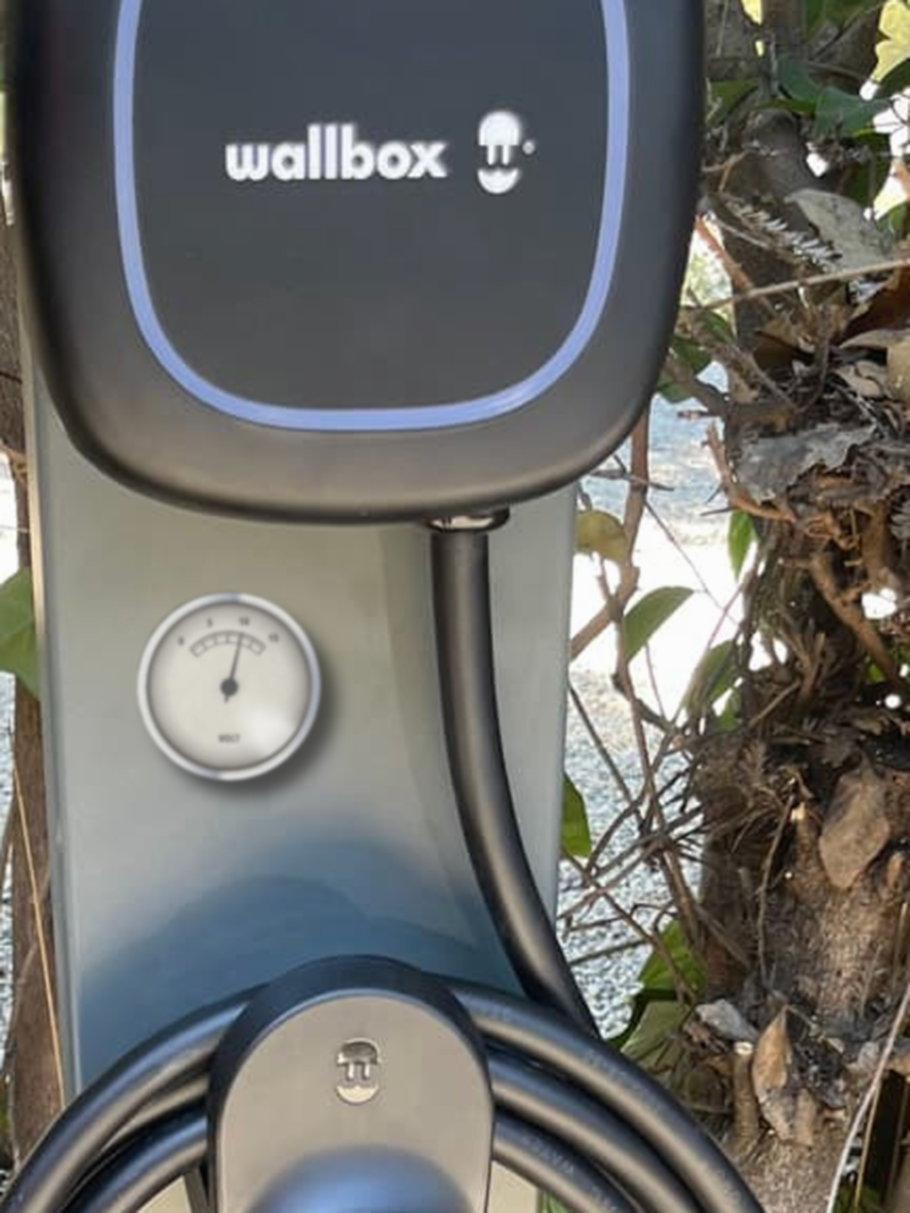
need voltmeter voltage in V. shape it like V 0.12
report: V 10
